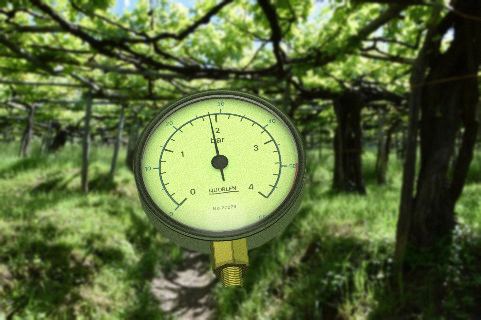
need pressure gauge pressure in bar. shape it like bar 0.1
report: bar 1.9
